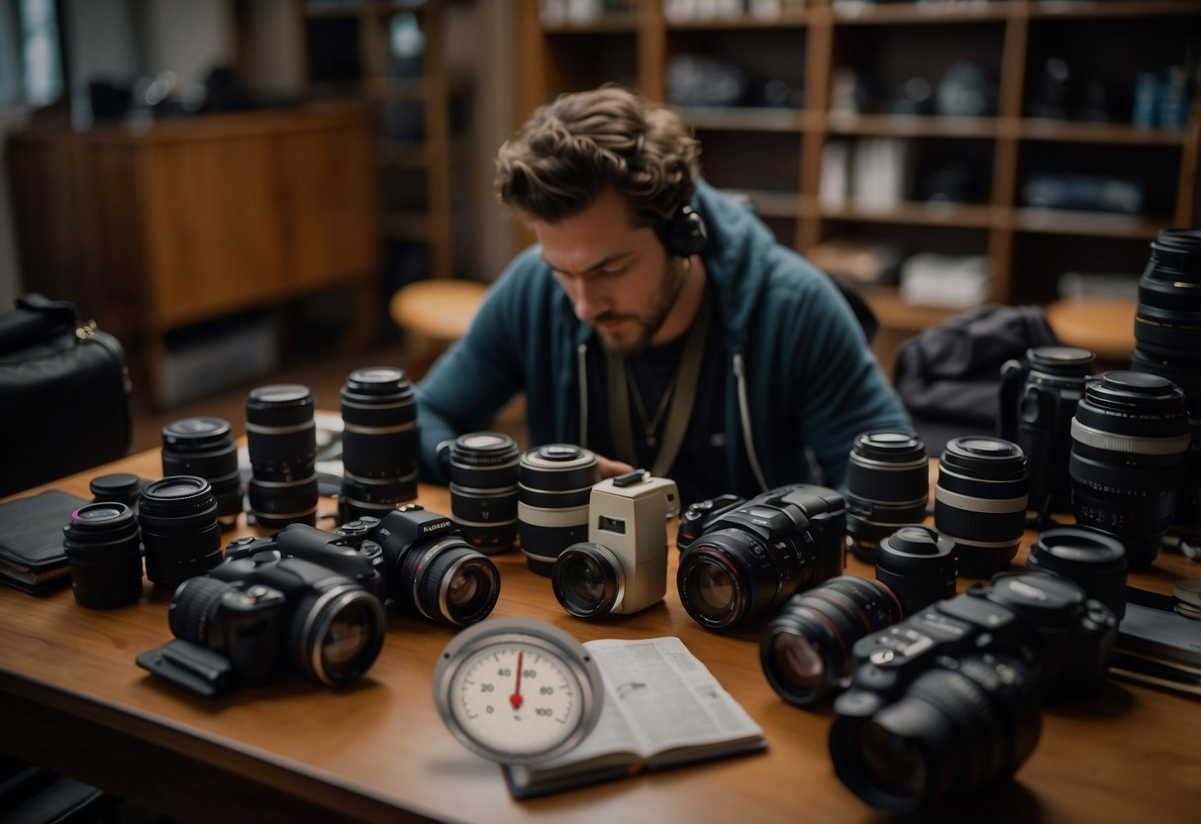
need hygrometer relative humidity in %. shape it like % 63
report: % 52
